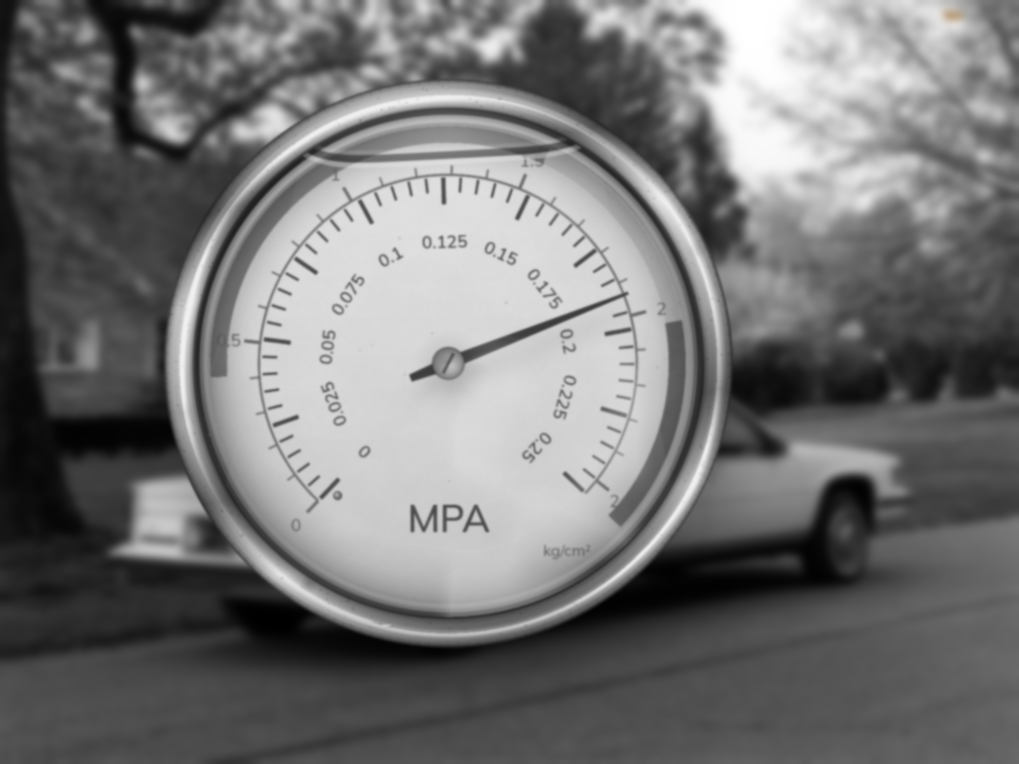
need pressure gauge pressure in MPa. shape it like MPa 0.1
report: MPa 0.19
